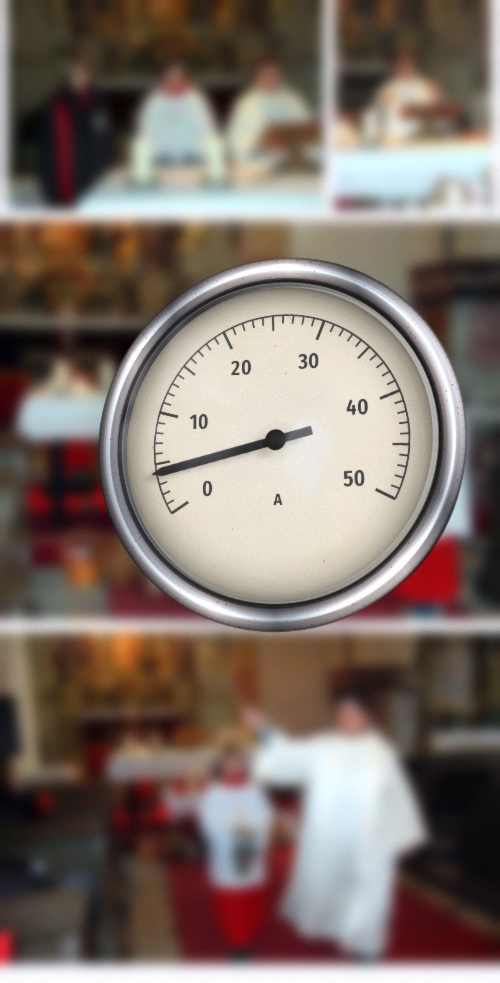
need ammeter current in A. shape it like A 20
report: A 4
